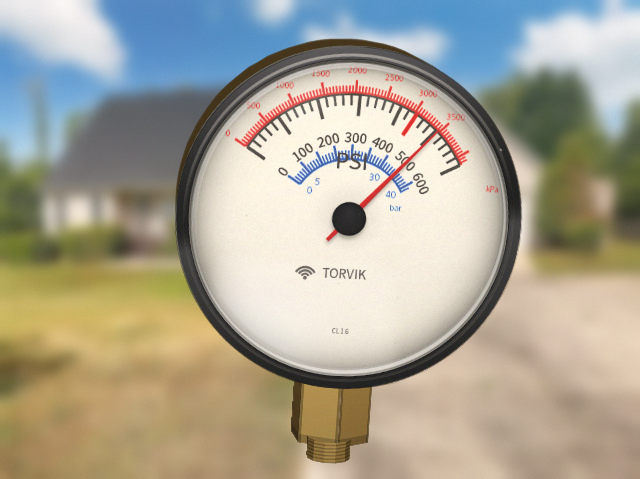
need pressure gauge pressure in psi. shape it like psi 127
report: psi 500
